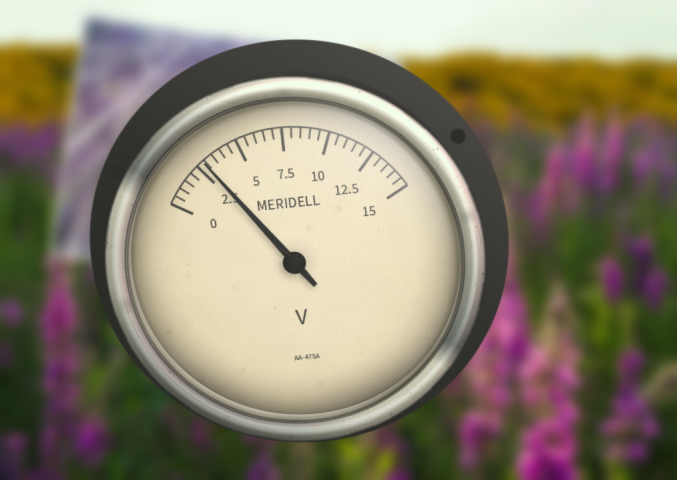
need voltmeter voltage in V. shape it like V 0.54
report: V 3
